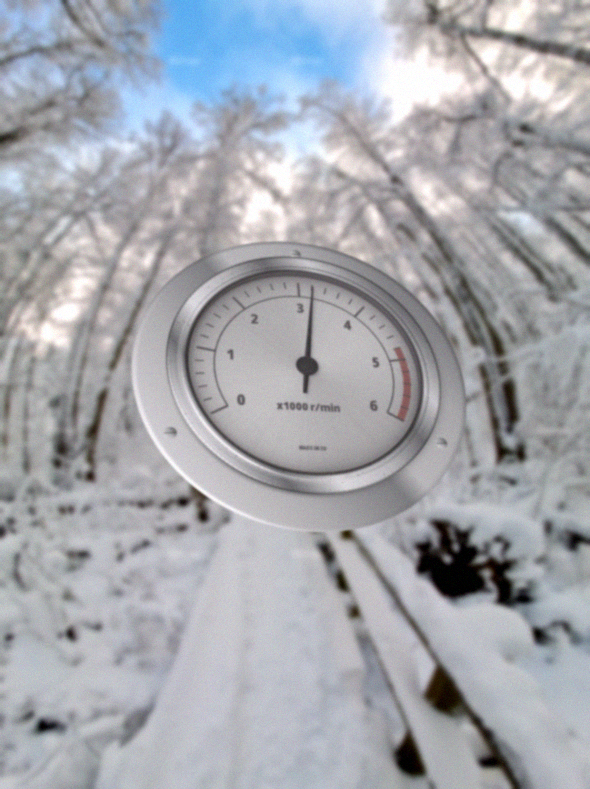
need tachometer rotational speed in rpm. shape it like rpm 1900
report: rpm 3200
